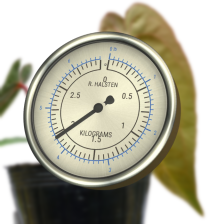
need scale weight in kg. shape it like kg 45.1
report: kg 1.95
